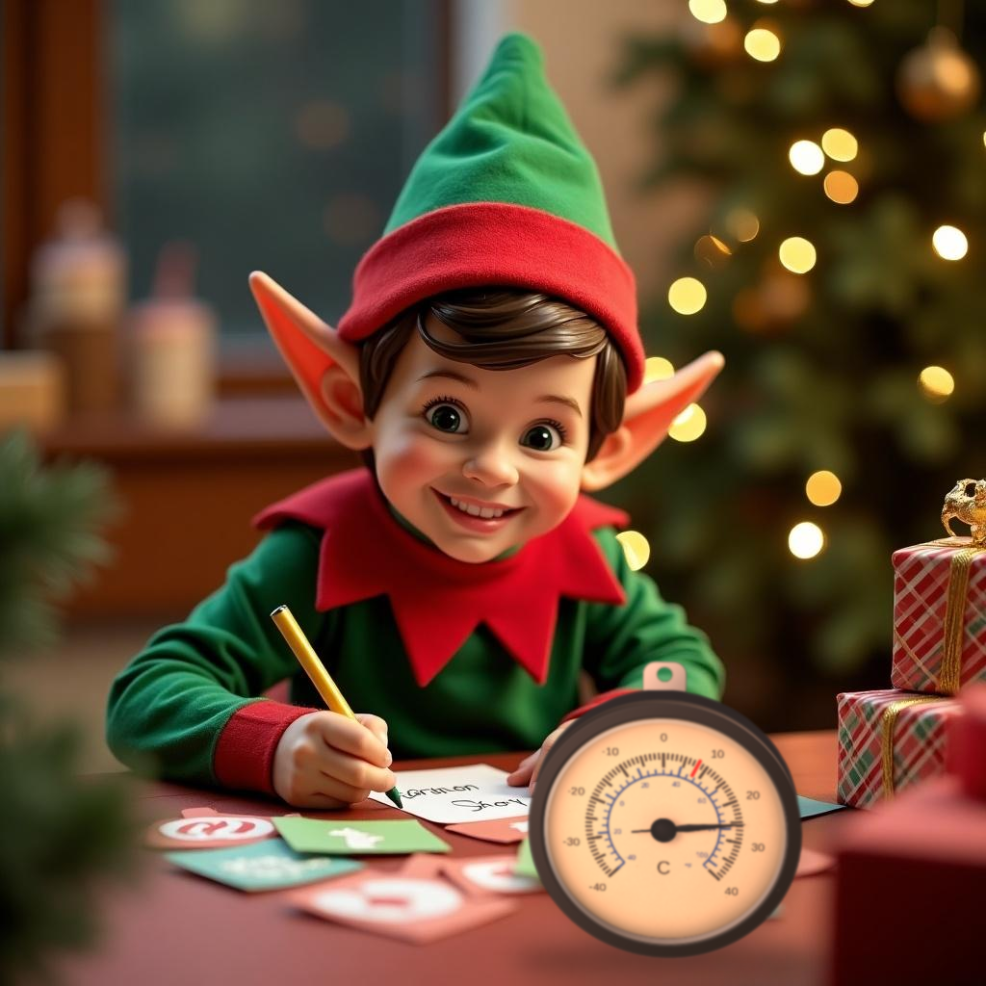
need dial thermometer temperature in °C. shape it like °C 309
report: °C 25
